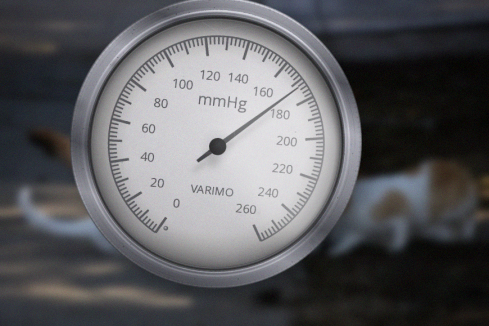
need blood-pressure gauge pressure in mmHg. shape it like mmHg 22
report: mmHg 172
